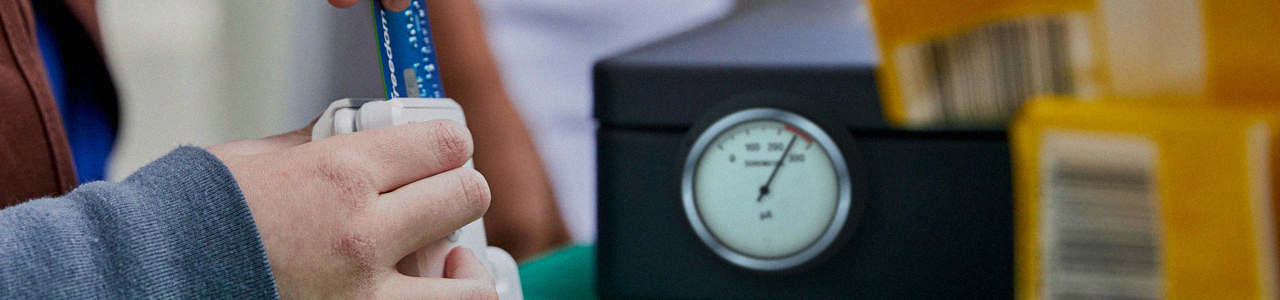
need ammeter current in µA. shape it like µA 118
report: µA 250
